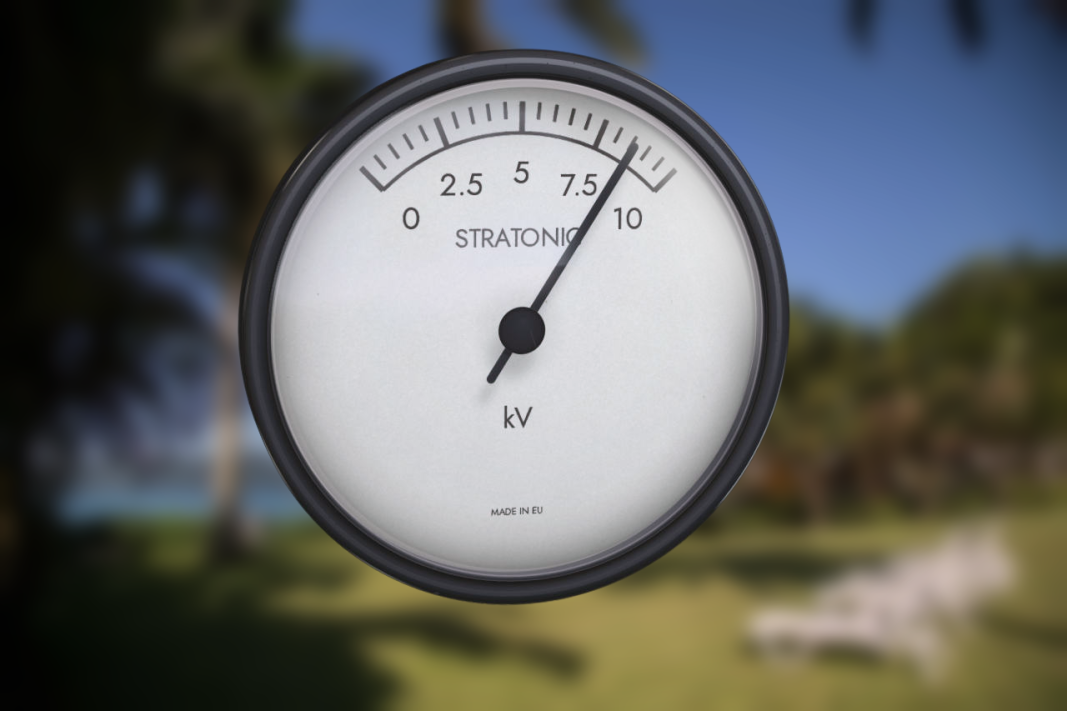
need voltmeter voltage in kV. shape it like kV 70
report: kV 8.5
